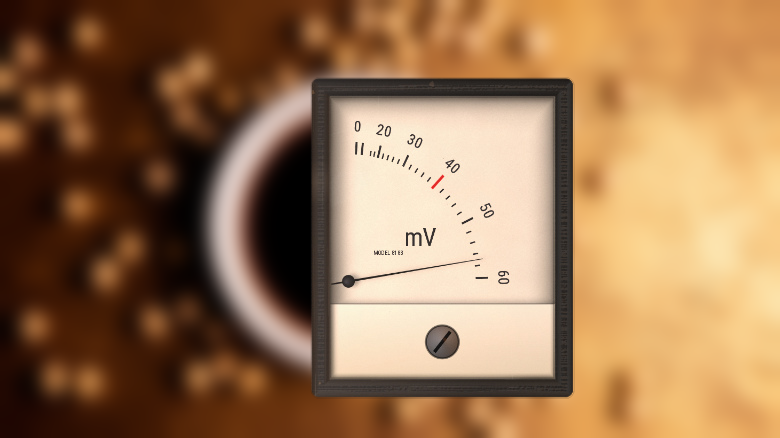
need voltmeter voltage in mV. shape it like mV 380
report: mV 57
